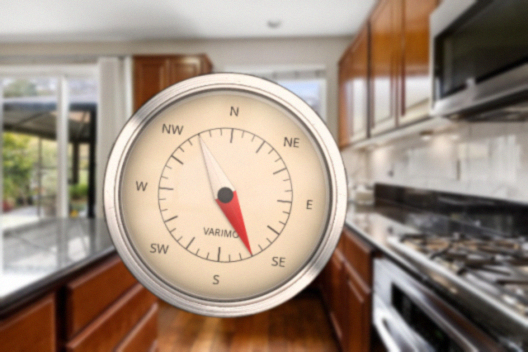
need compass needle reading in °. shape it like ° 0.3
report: ° 150
